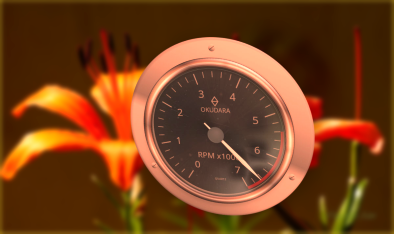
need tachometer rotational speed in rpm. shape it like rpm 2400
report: rpm 6600
